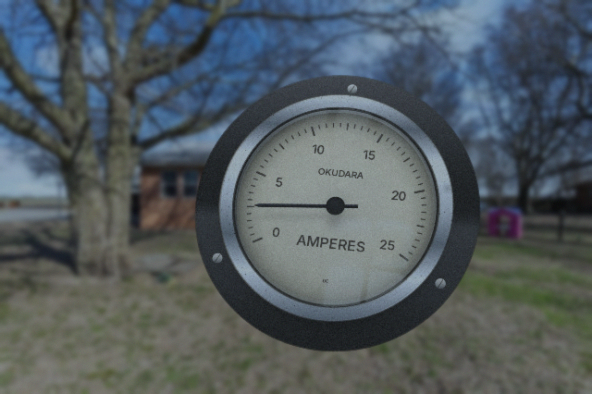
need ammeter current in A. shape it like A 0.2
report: A 2.5
